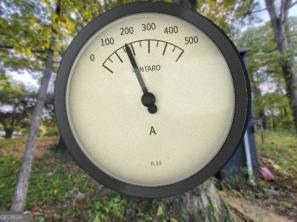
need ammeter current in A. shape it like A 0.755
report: A 175
